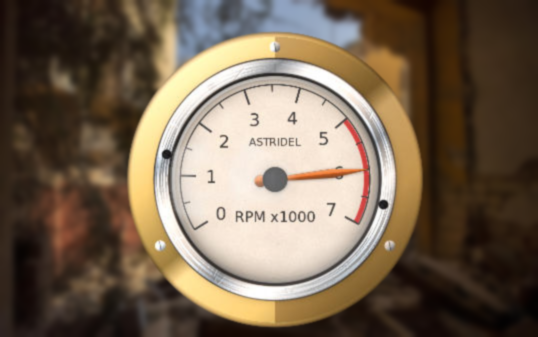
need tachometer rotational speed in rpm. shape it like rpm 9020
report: rpm 6000
